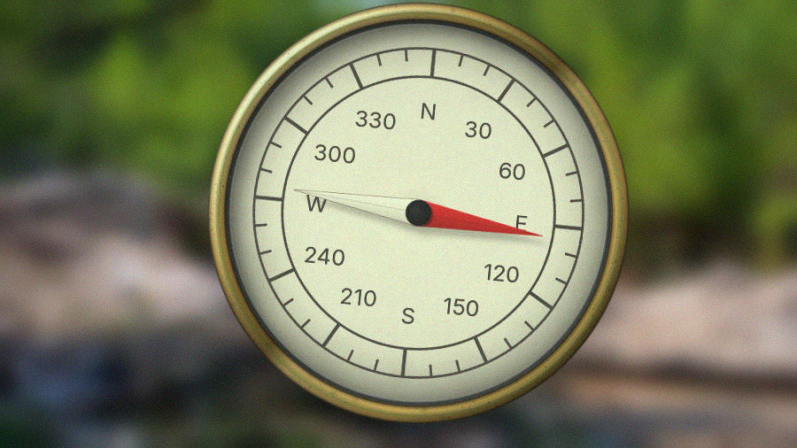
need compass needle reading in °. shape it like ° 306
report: ° 95
